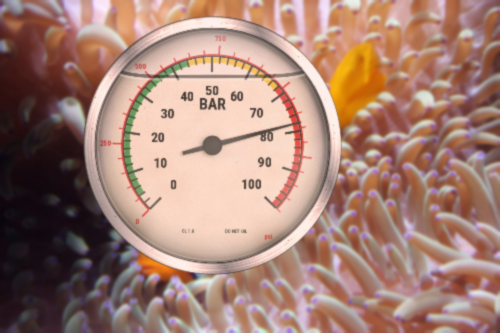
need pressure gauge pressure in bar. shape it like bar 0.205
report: bar 78
